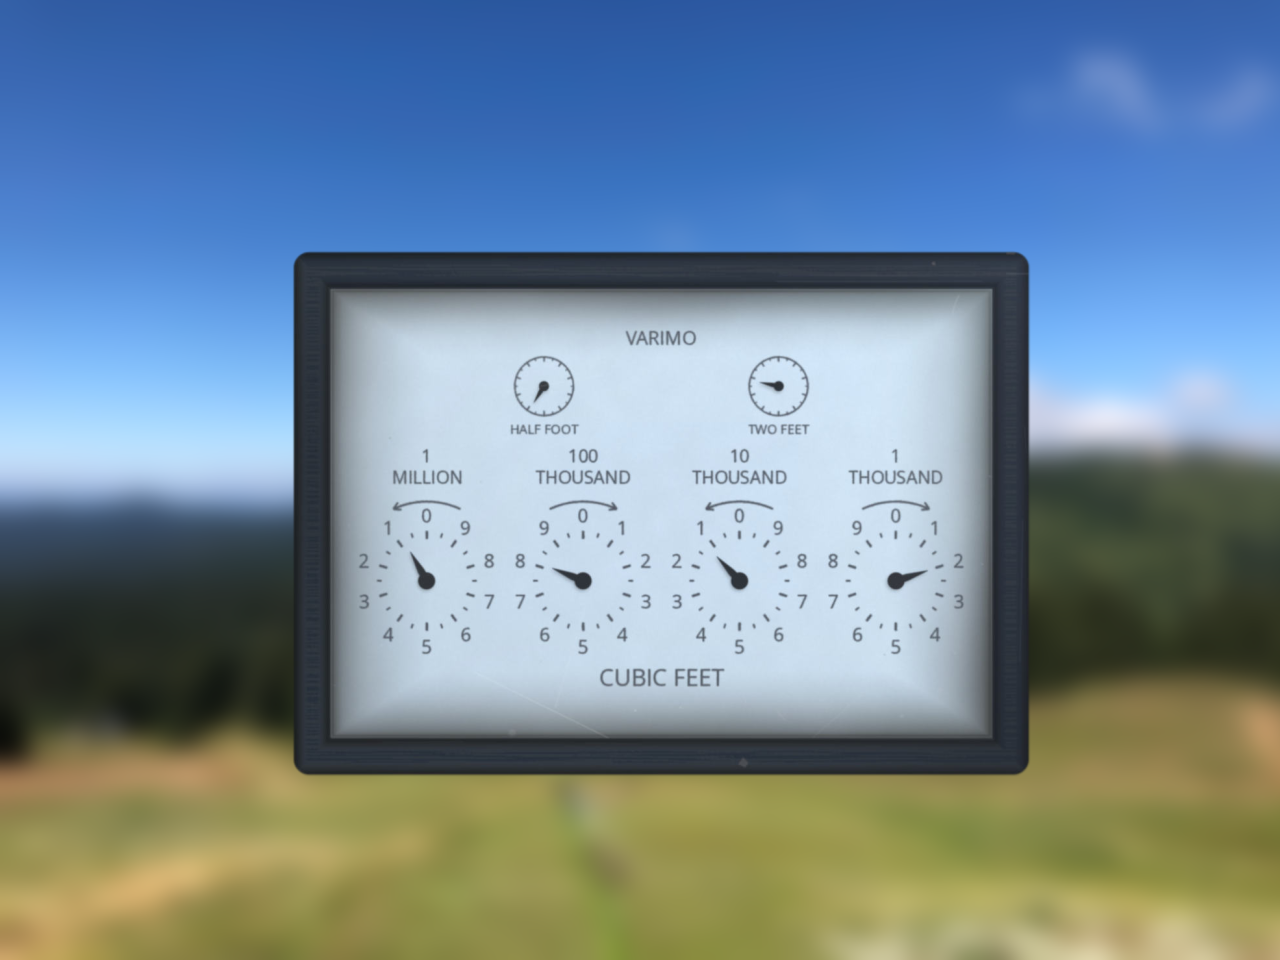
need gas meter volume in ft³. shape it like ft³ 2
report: ft³ 81200
